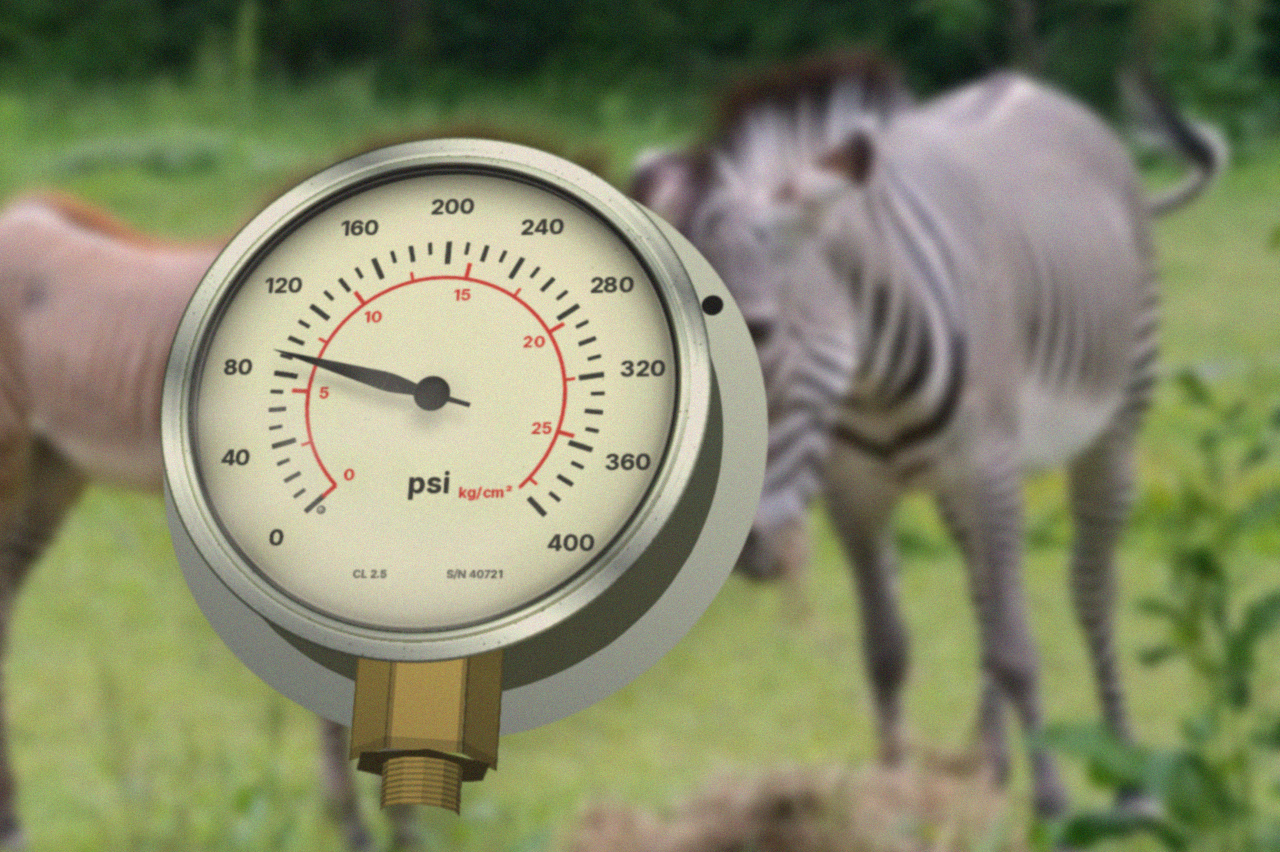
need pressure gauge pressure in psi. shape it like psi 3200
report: psi 90
